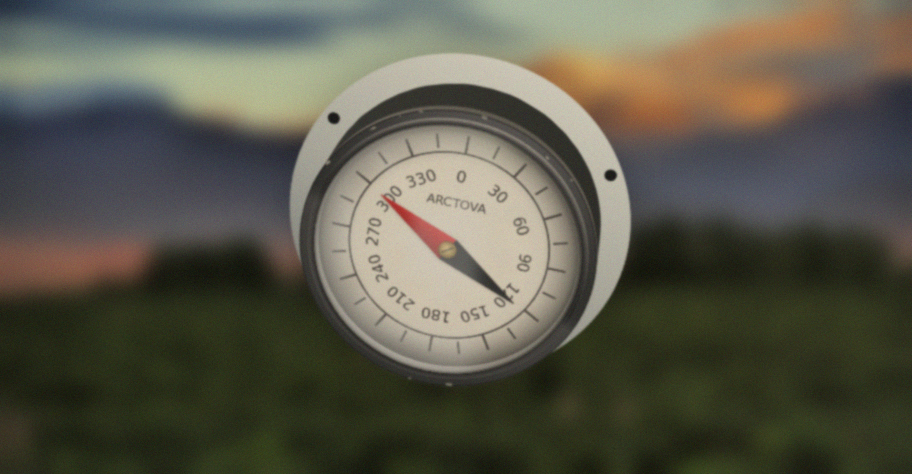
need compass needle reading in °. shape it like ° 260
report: ° 300
